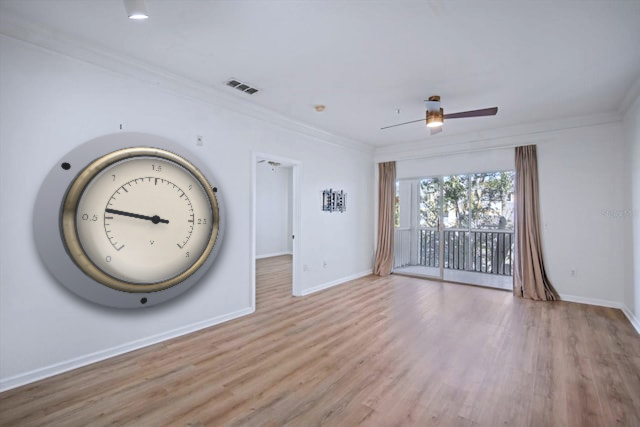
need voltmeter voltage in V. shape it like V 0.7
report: V 0.6
